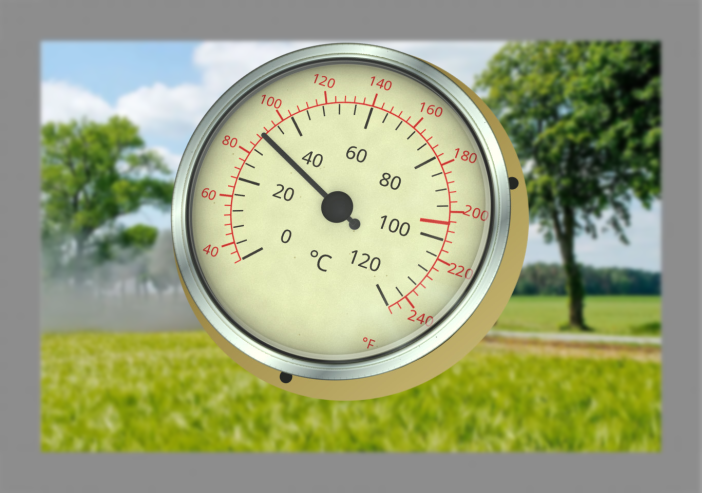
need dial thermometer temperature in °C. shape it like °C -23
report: °C 32
